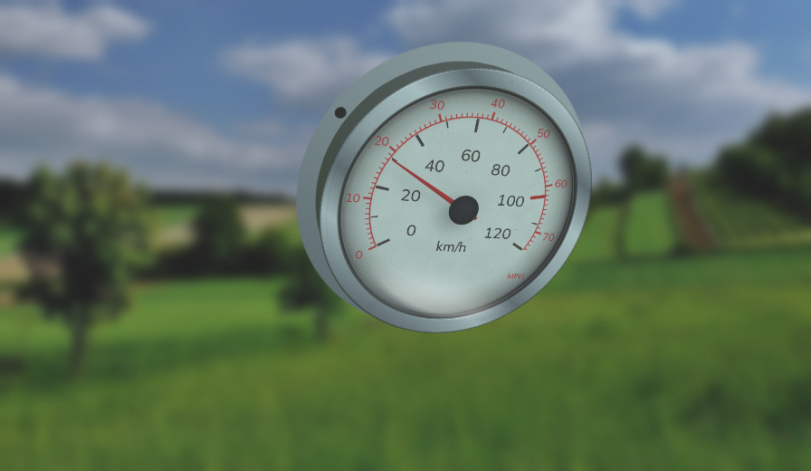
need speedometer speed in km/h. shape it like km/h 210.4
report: km/h 30
